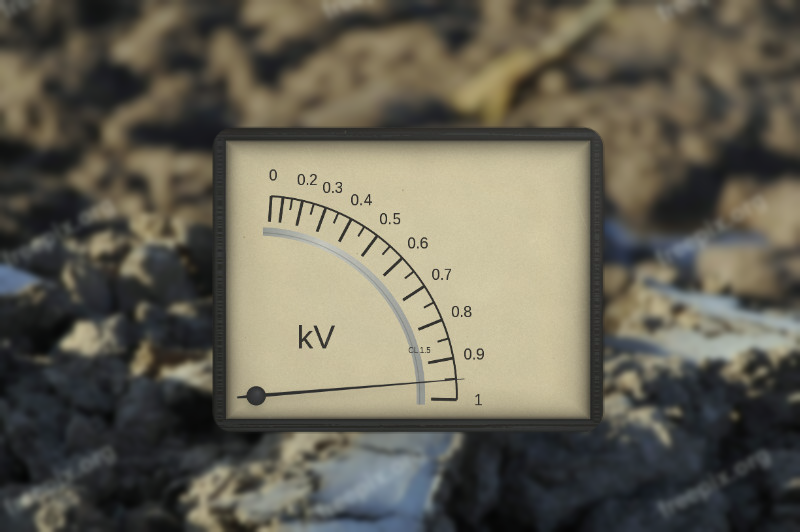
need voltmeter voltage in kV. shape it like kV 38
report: kV 0.95
